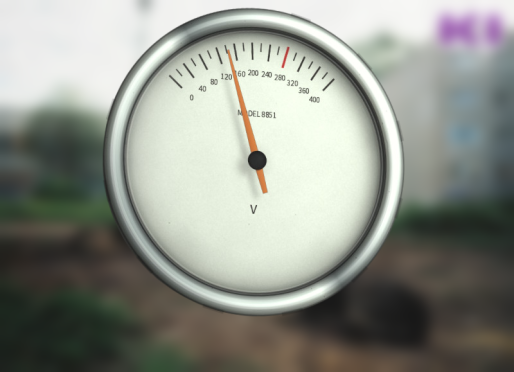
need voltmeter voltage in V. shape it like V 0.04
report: V 140
